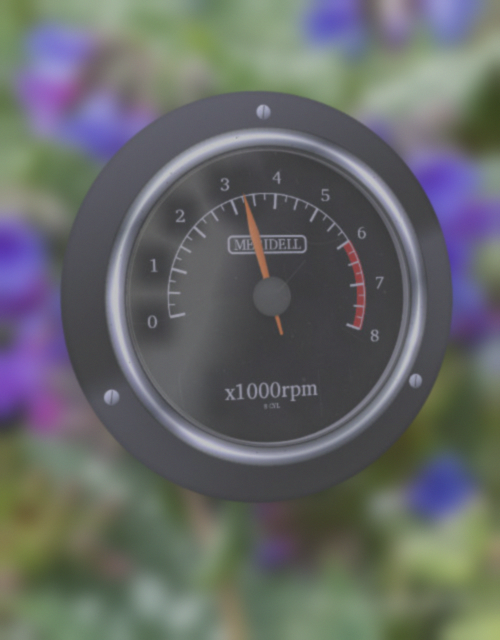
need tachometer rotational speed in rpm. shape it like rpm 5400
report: rpm 3250
